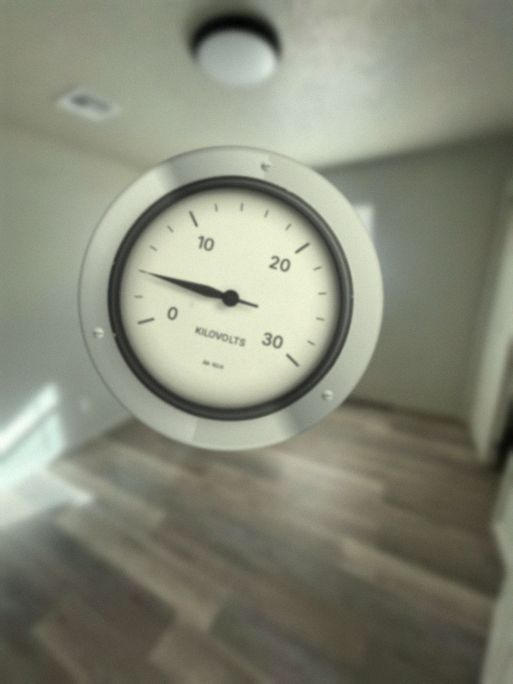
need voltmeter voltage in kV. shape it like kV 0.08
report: kV 4
